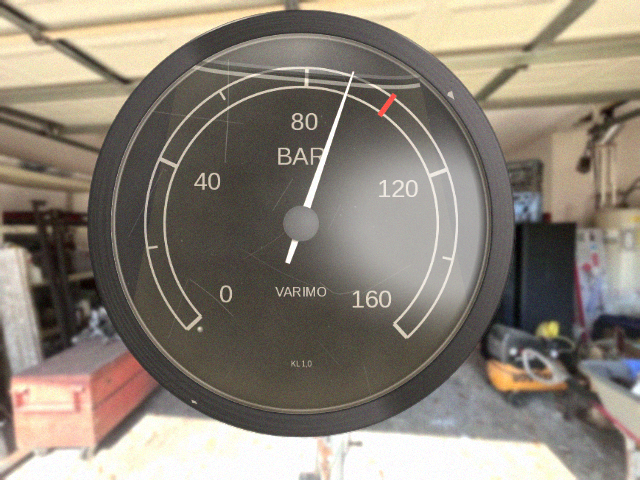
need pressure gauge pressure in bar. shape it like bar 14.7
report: bar 90
